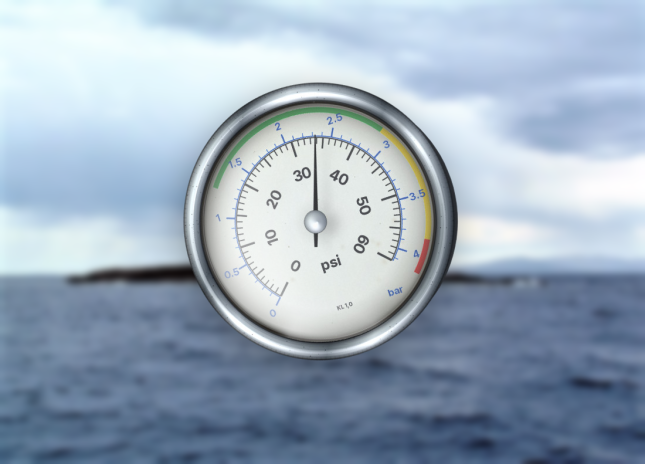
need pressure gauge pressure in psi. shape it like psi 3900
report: psi 34
